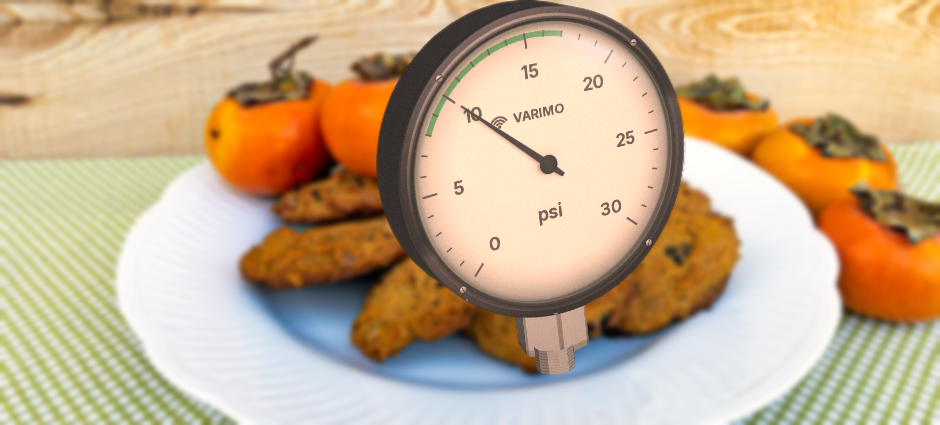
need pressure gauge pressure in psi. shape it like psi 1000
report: psi 10
